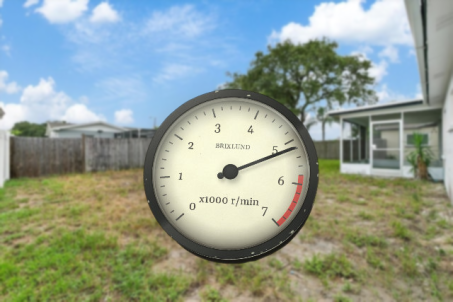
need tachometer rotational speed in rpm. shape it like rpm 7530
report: rpm 5200
